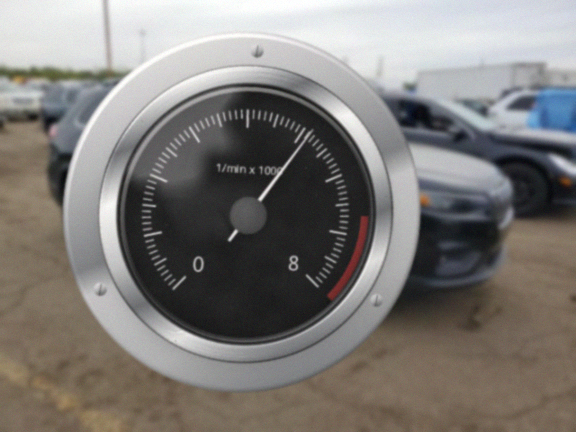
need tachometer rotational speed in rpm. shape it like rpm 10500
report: rpm 5100
